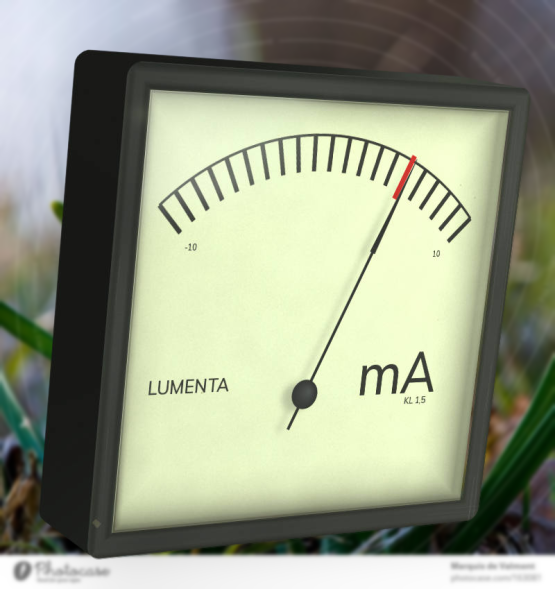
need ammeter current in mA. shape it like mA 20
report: mA 5
